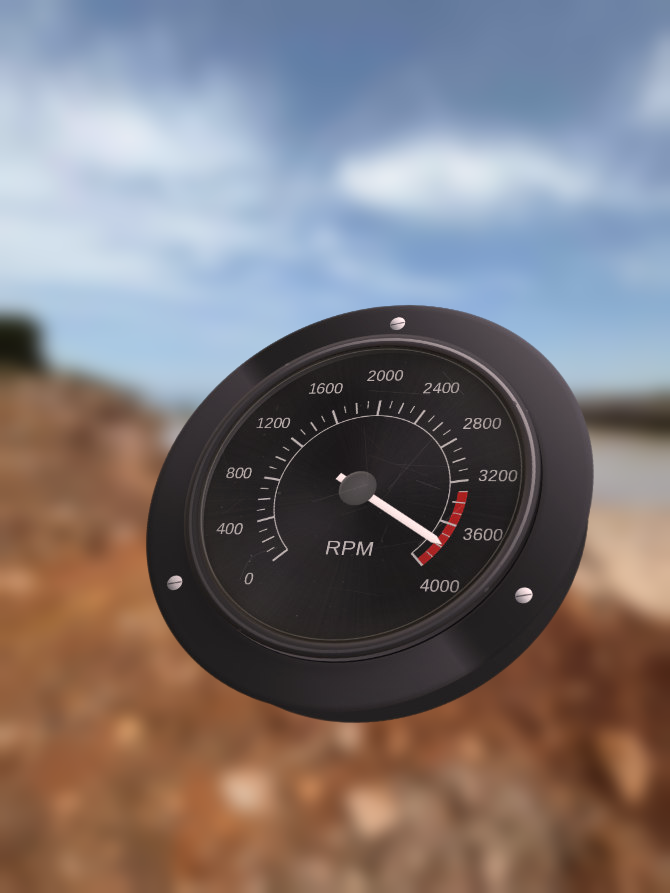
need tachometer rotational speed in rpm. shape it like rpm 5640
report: rpm 3800
